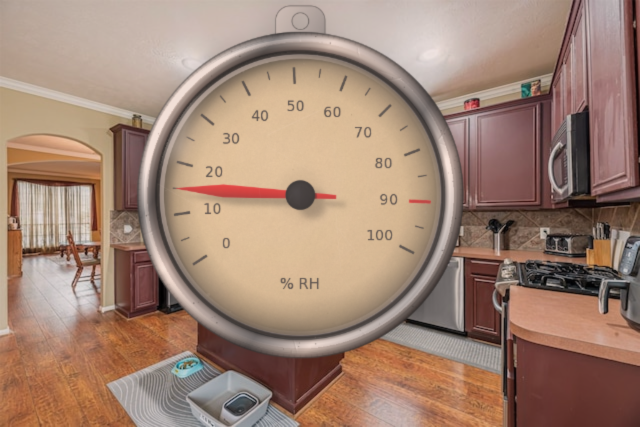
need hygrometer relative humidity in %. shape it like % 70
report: % 15
